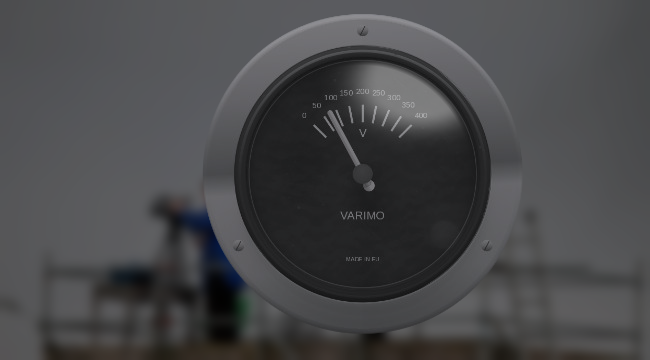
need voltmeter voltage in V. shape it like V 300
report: V 75
